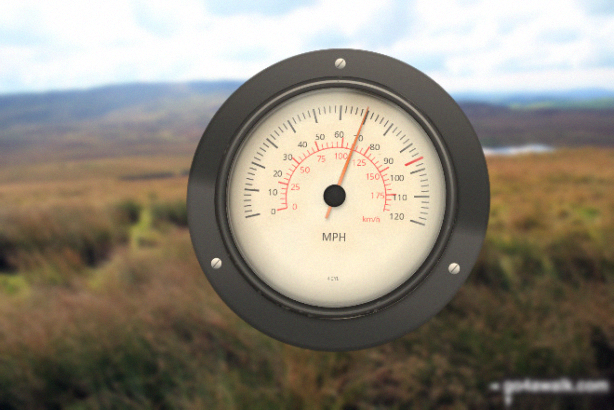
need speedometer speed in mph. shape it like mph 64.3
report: mph 70
